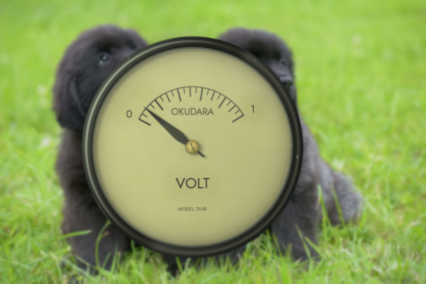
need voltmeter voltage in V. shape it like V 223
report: V 0.1
